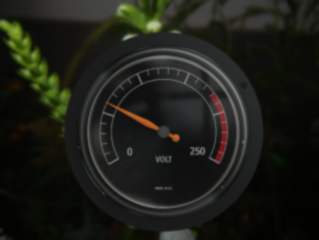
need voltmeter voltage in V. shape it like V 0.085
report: V 60
